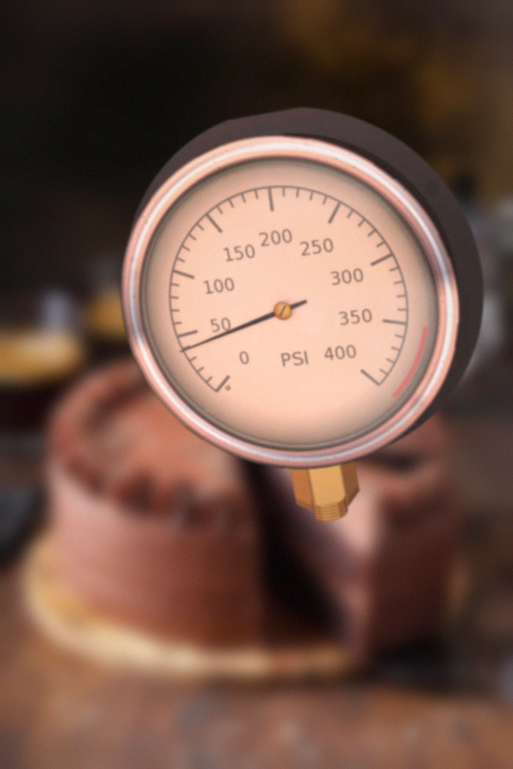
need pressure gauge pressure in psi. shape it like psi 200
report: psi 40
